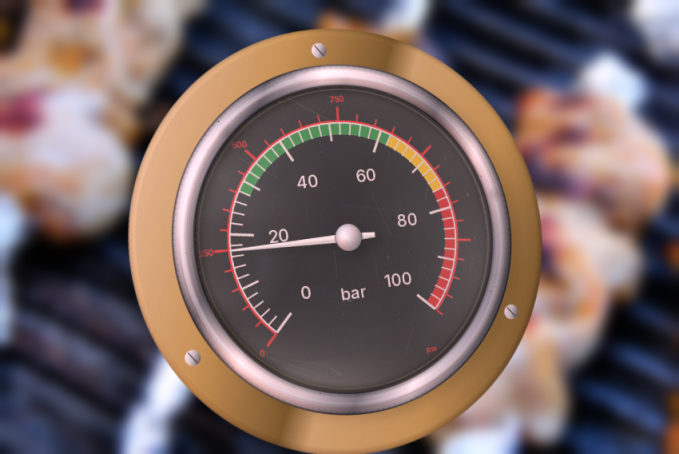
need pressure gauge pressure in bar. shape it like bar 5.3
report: bar 17
